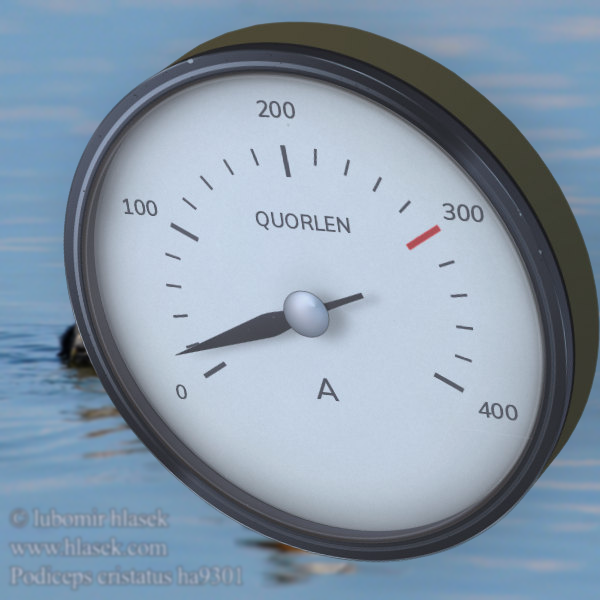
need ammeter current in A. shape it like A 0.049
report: A 20
